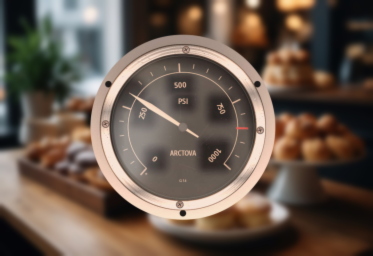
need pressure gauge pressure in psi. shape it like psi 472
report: psi 300
